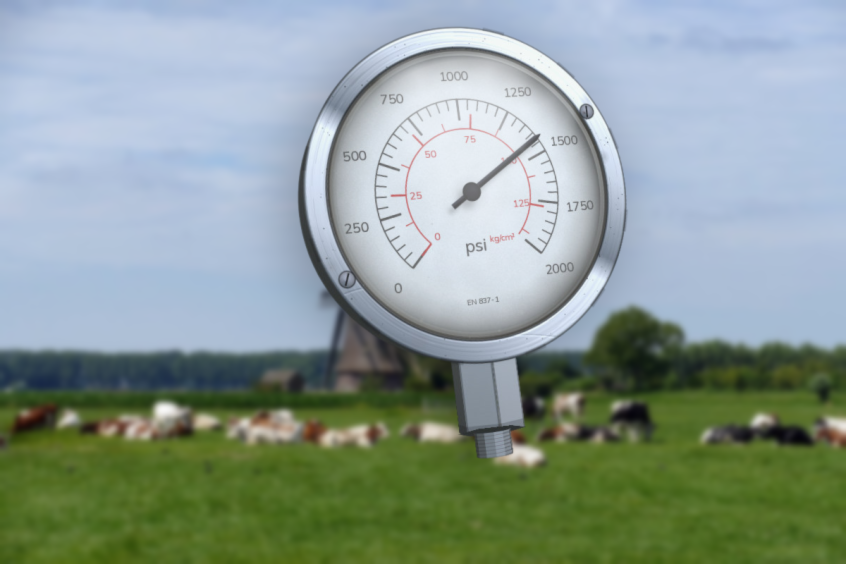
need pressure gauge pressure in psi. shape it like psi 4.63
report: psi 1425
